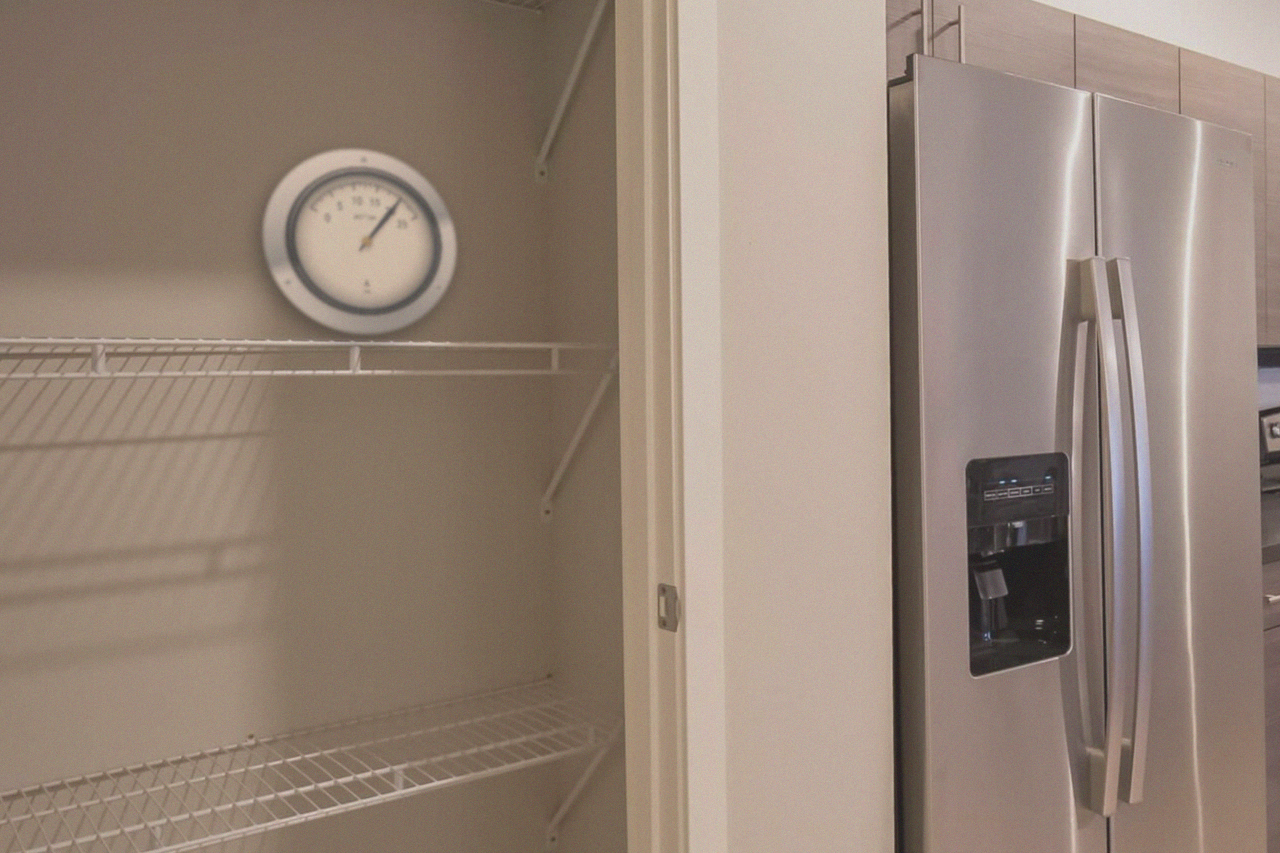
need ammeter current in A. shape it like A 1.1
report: A 20
